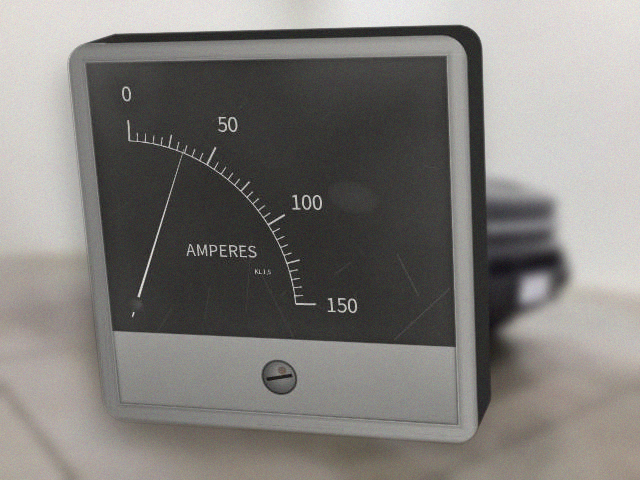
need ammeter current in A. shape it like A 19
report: A 35
